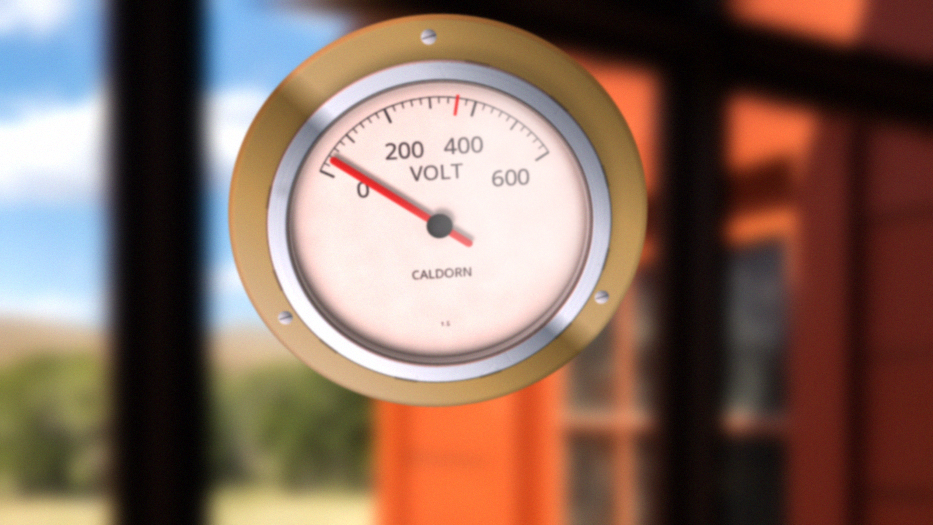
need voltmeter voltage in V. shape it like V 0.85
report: V 40
